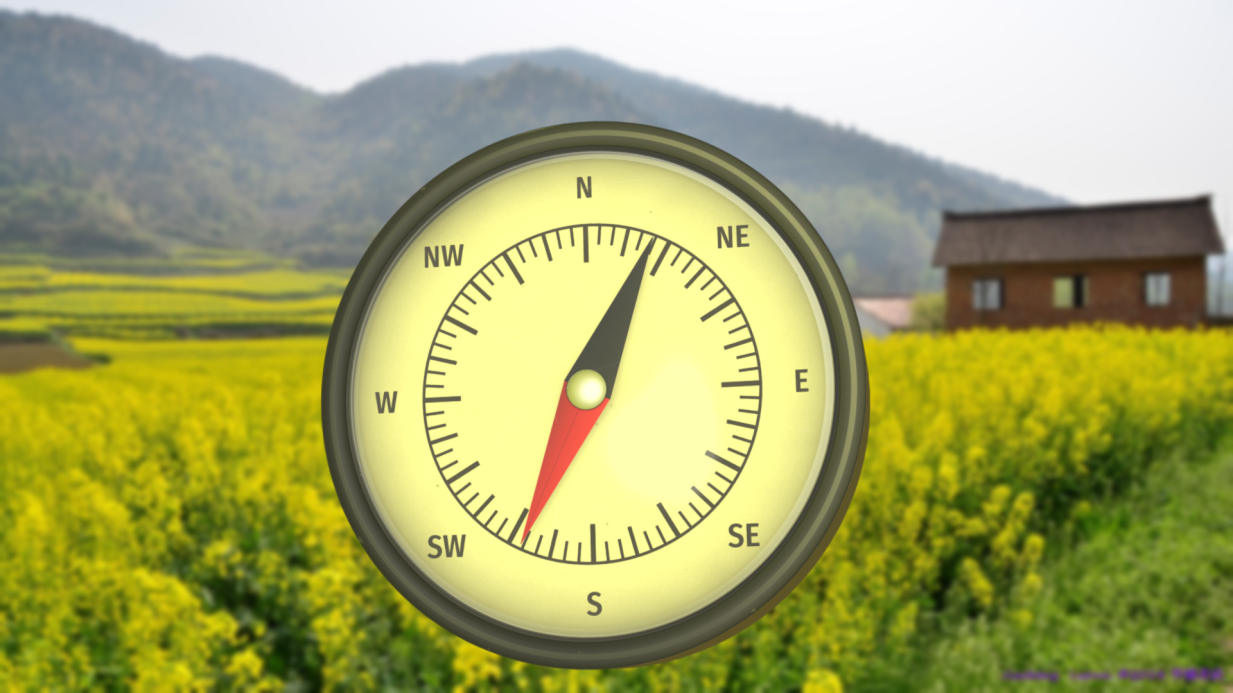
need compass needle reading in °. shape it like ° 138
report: ° 205
